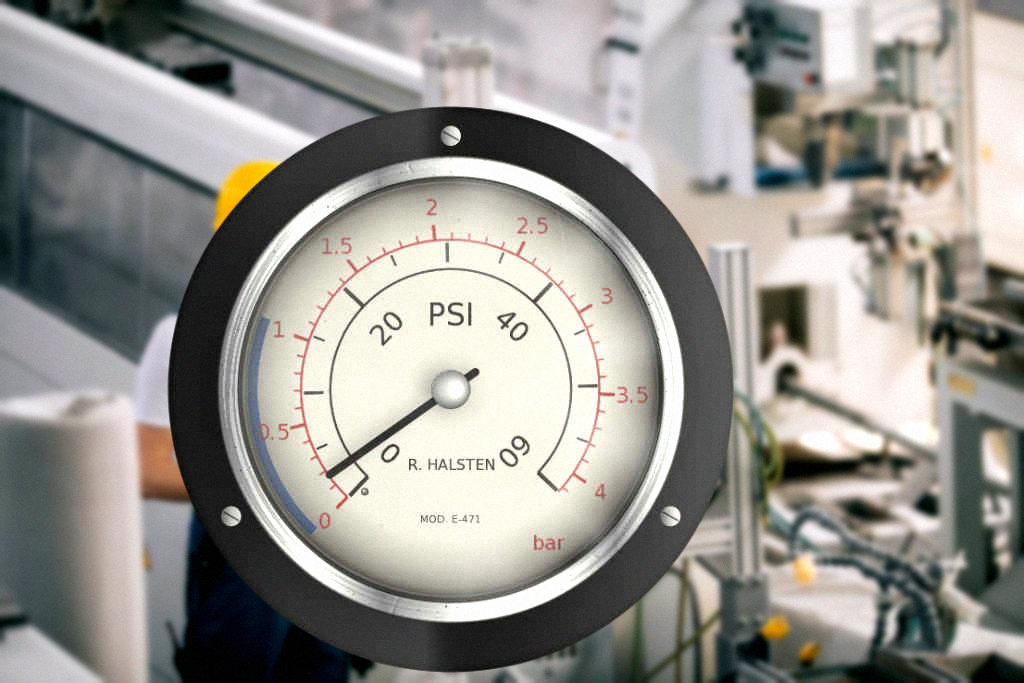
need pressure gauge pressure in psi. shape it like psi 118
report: psi 2.5
